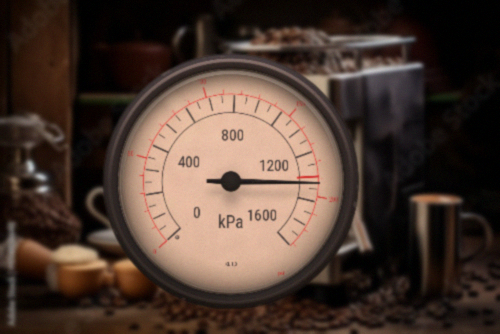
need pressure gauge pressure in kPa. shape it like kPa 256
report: kPa 1325
